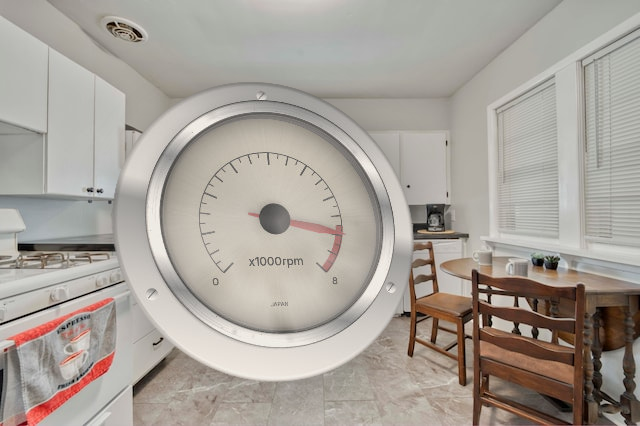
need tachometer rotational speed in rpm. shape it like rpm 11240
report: rpm 7000
